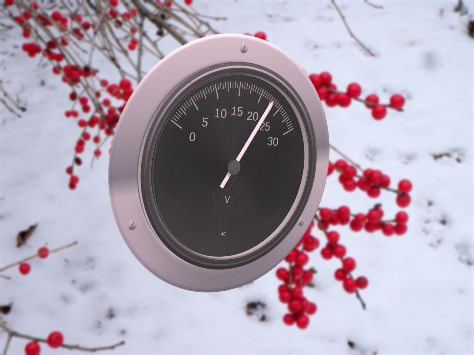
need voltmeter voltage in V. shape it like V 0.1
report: V 22.5
